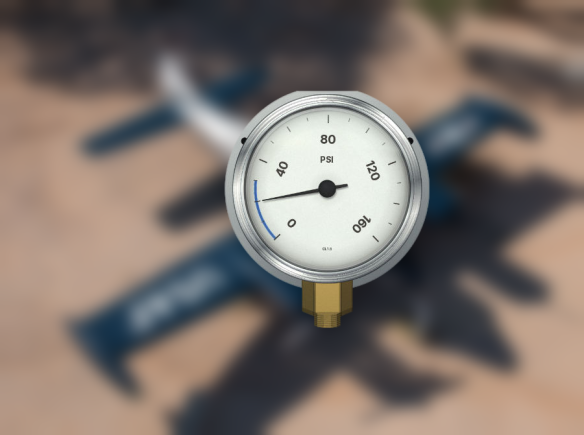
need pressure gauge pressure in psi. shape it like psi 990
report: psi 20
